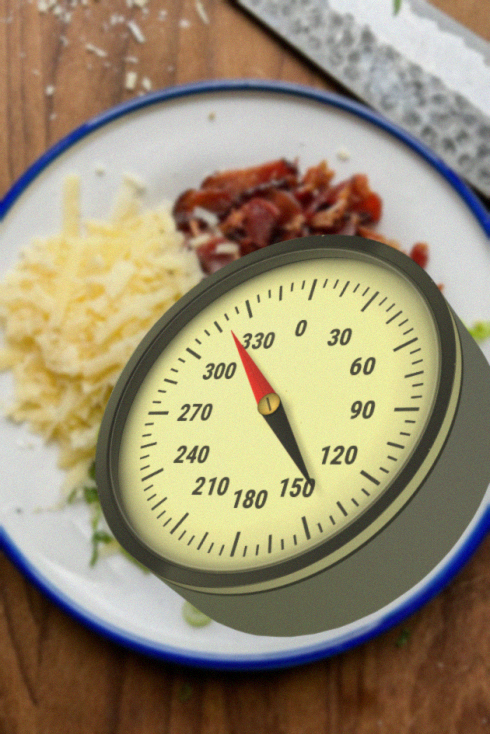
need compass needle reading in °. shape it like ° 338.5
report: ° 320
